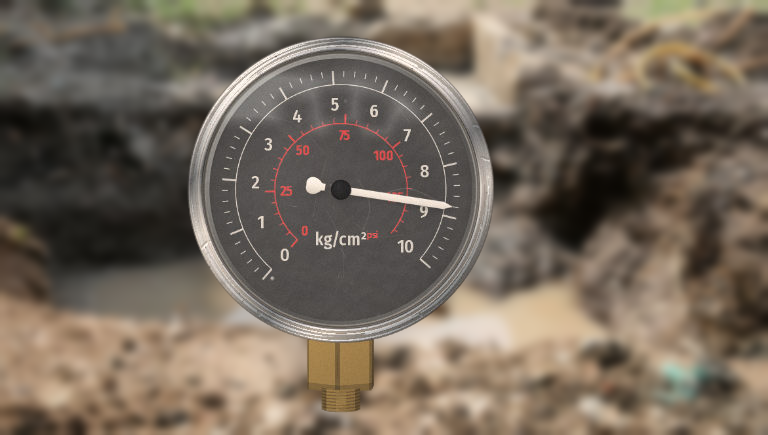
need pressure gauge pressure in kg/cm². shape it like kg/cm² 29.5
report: kg/cm² 8.8
